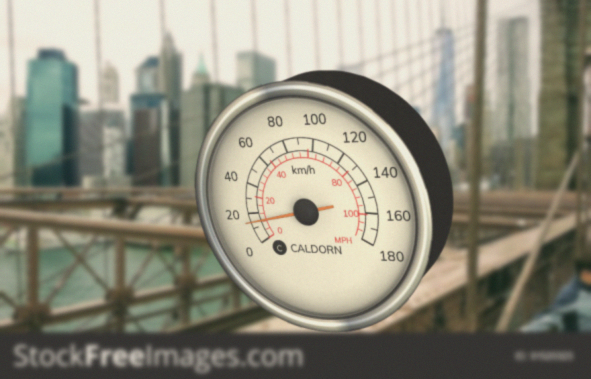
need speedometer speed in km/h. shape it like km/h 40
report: km/h 15
